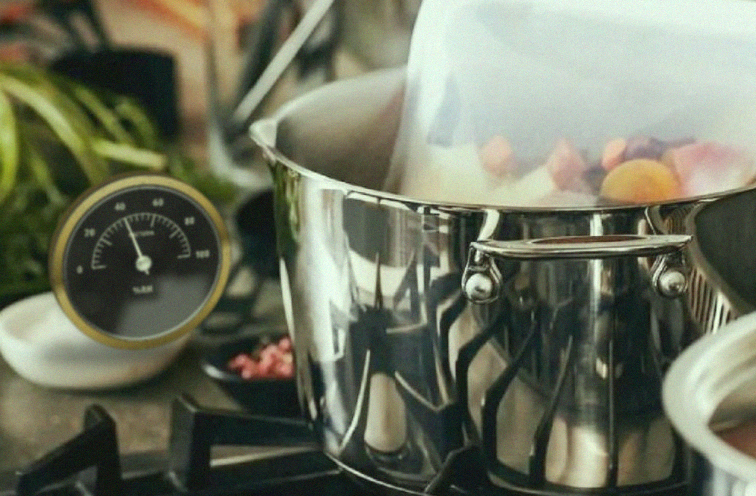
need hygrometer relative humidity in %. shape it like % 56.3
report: % 40
